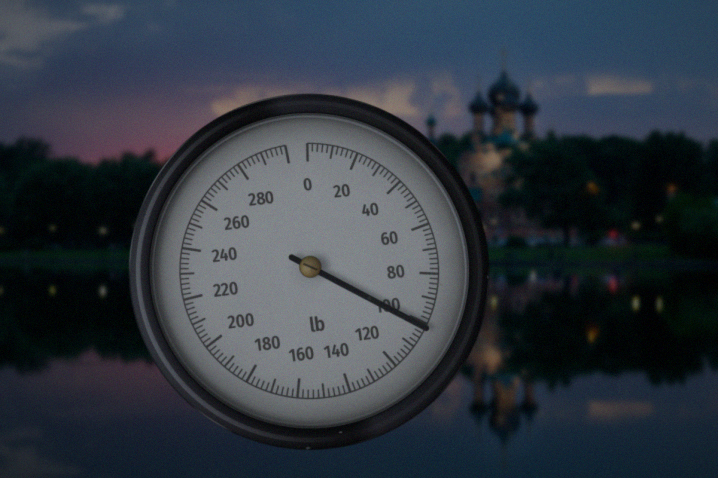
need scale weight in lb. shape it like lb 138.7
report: lb 102
